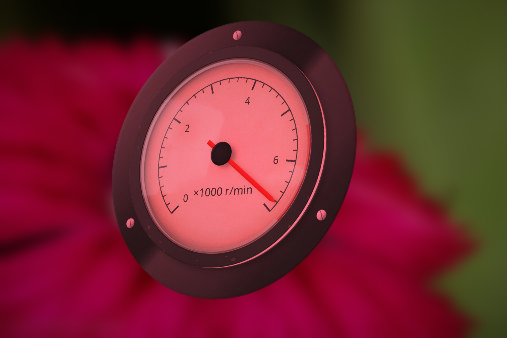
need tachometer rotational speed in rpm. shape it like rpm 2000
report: rpm 6800
